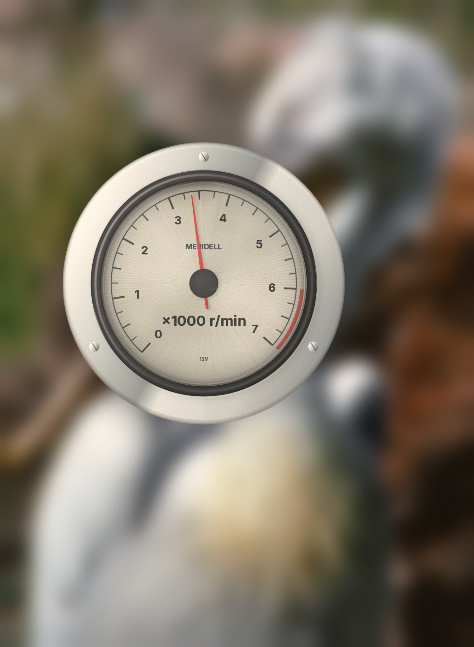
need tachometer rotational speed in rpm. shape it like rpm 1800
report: rpm 3375
